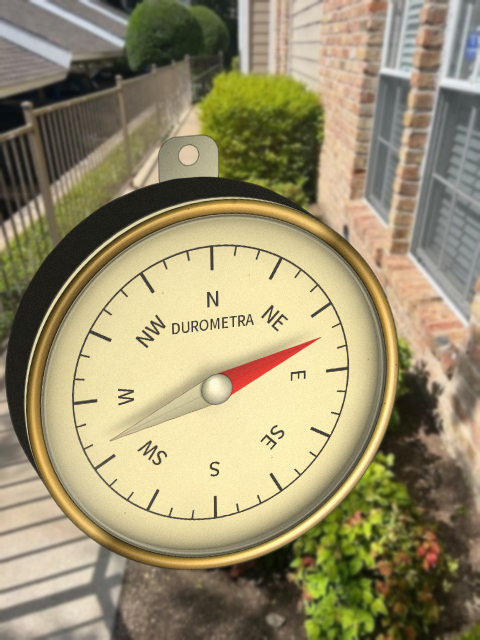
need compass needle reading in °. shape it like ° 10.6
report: ° 70
